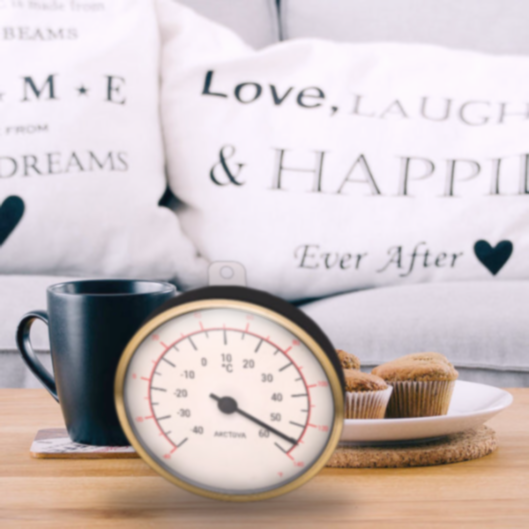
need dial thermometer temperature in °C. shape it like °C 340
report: °C 55
